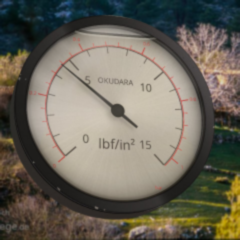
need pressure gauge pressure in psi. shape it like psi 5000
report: psi 4.5
